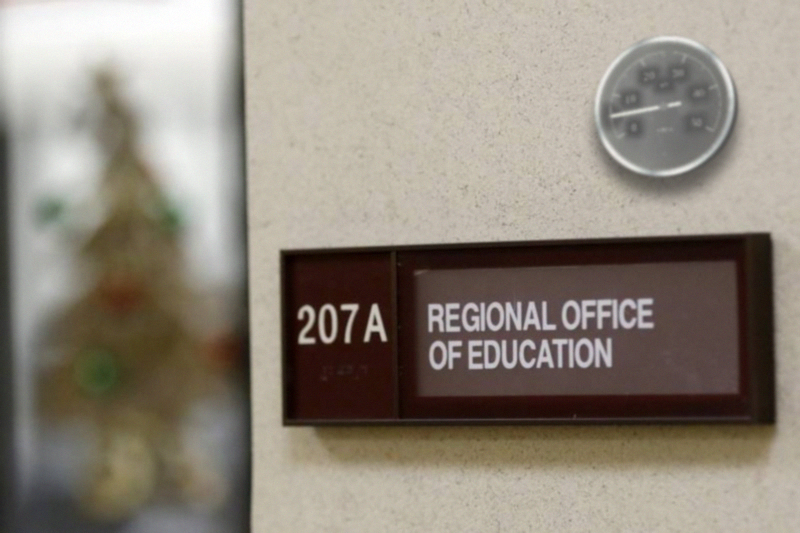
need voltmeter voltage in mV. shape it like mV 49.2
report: mV 5
